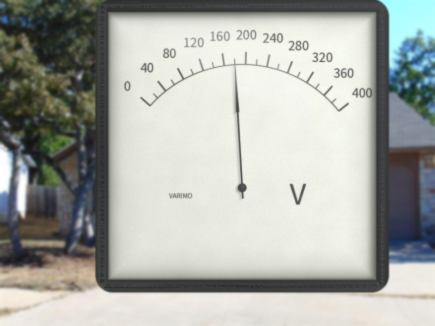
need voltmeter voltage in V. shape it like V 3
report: V 180
